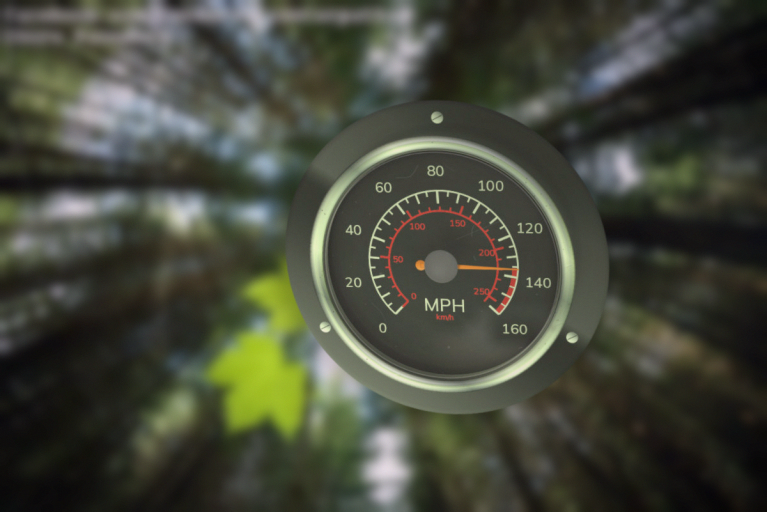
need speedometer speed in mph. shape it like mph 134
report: mph 135
